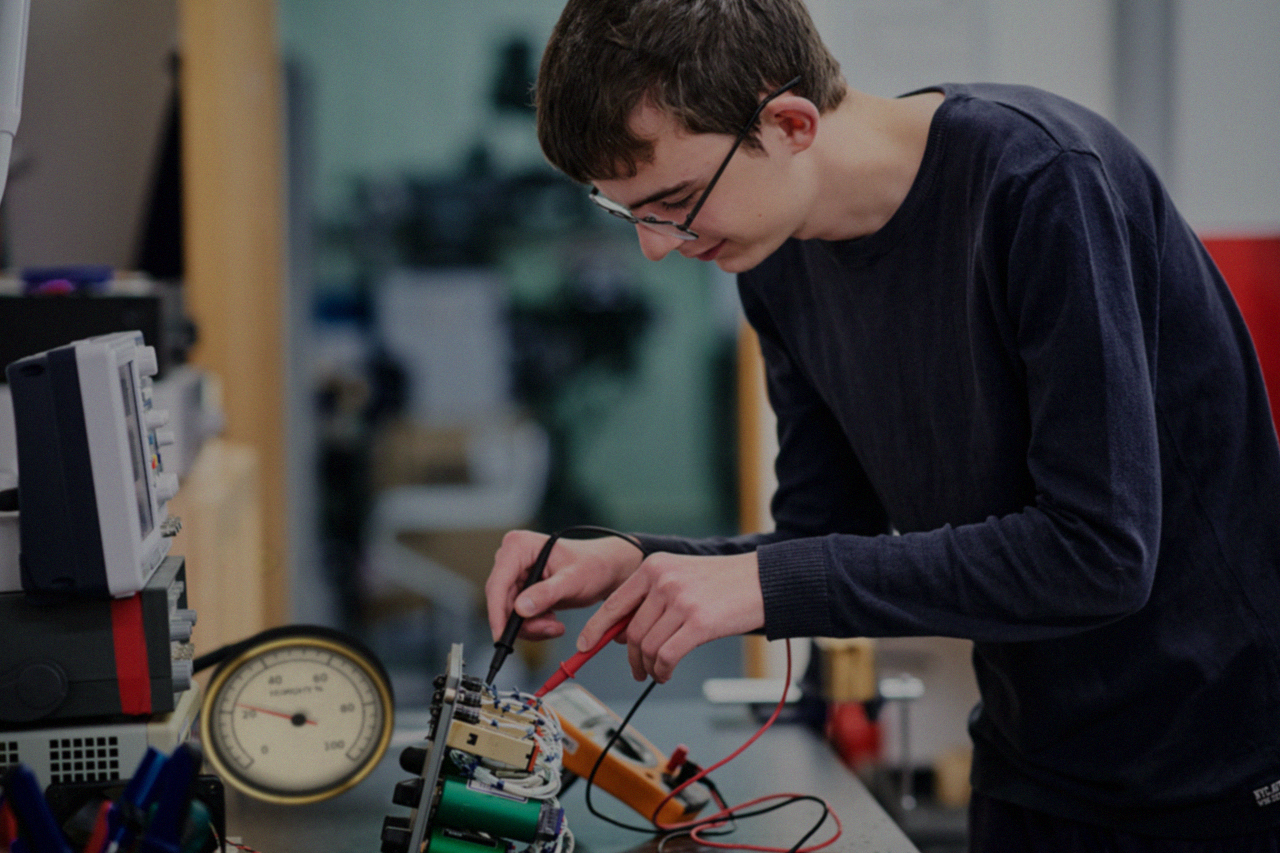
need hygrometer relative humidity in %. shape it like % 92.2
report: % 24
